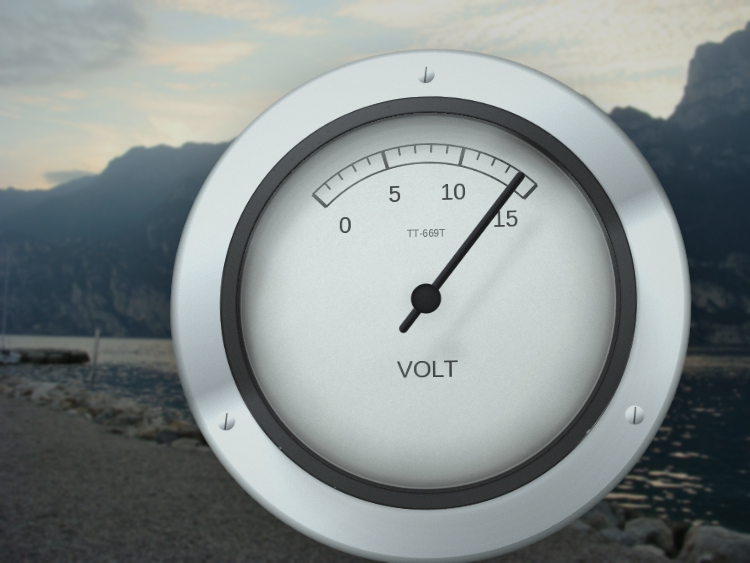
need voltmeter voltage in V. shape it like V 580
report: V 14
